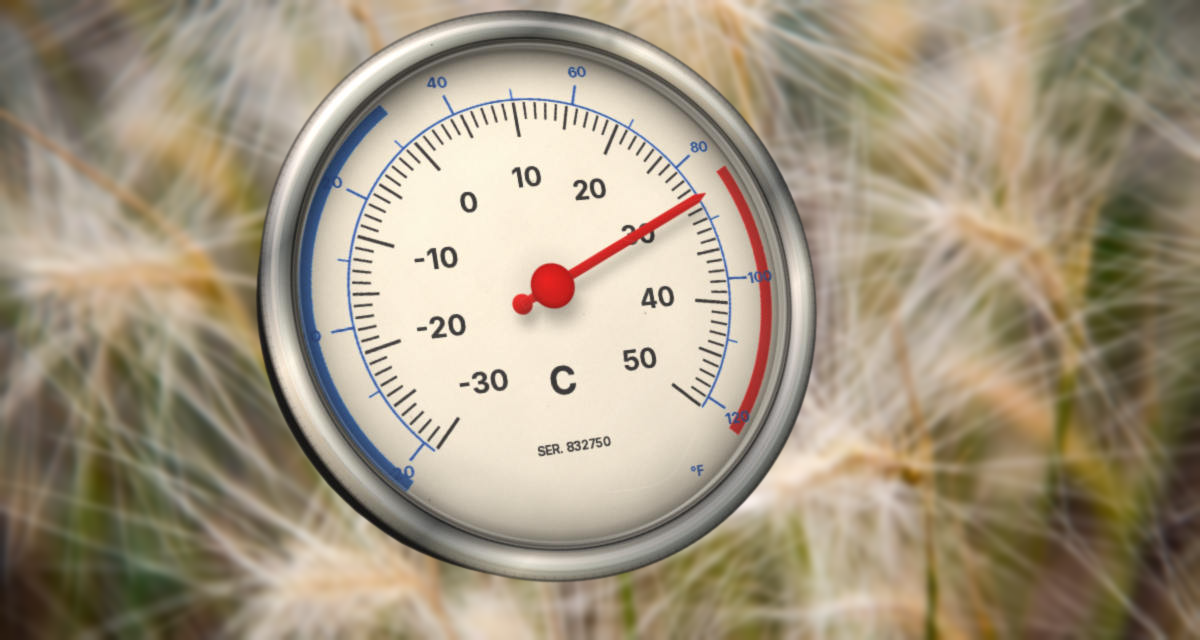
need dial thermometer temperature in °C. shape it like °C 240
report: °C 30
